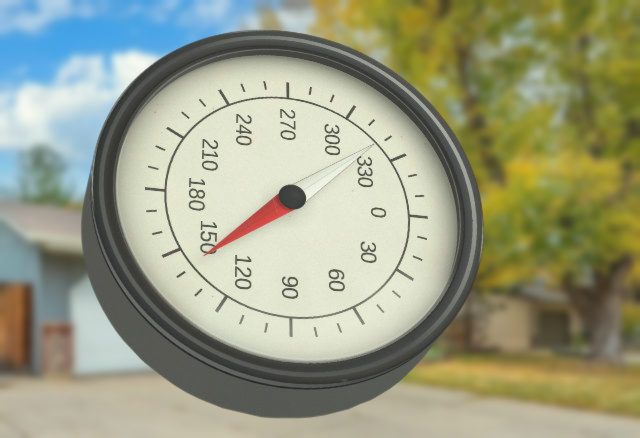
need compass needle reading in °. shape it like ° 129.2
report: ° 140
